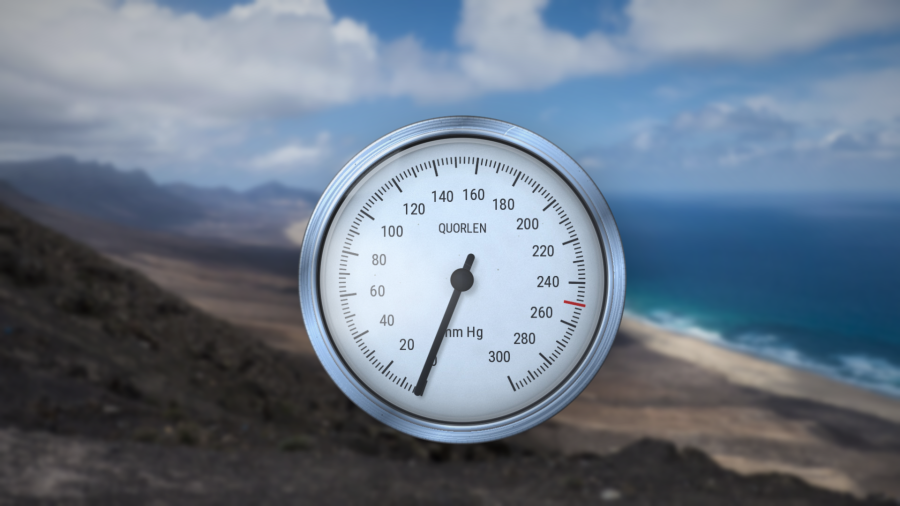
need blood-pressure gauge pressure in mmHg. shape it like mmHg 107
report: mmHg 2
